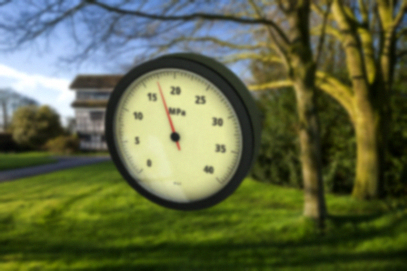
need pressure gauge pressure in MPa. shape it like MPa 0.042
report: MPa 17.5
